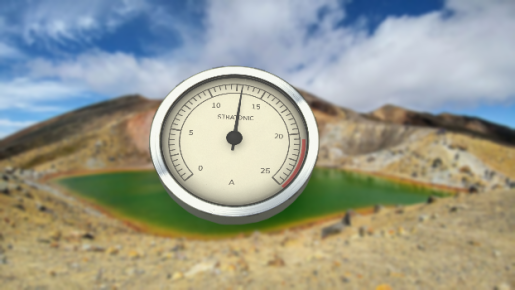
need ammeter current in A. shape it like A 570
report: A 13
